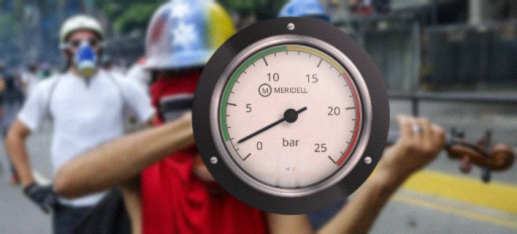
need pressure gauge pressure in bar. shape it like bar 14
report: bar 1.5
